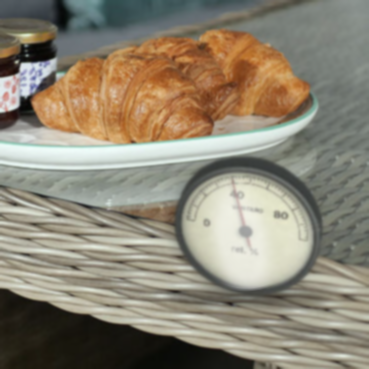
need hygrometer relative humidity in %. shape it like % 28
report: % 40
